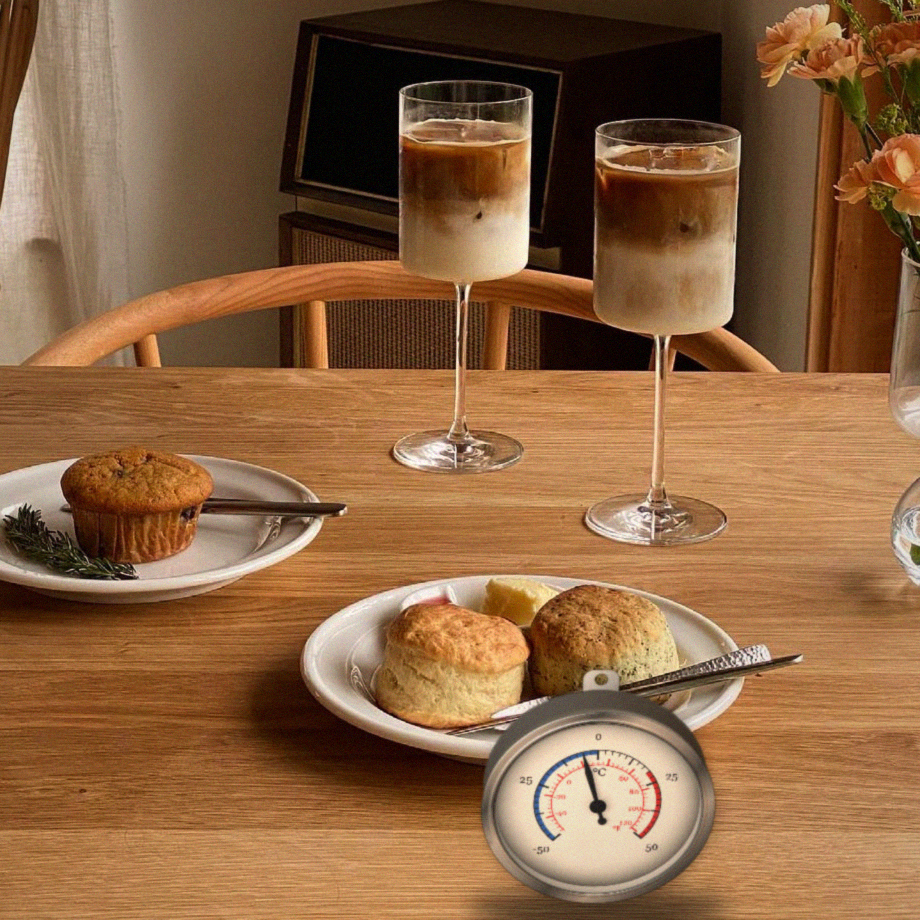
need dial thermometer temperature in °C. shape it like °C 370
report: °C -5
